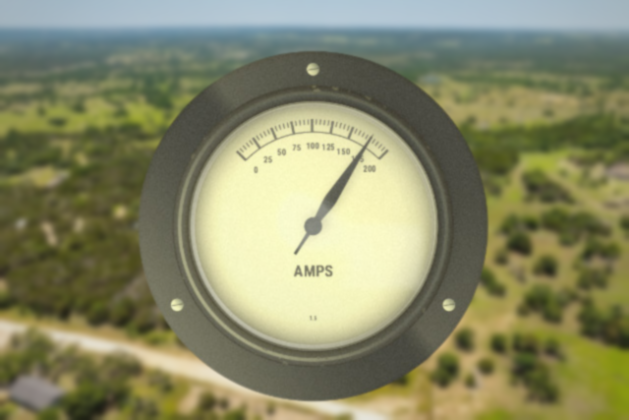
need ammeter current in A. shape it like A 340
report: A 175
